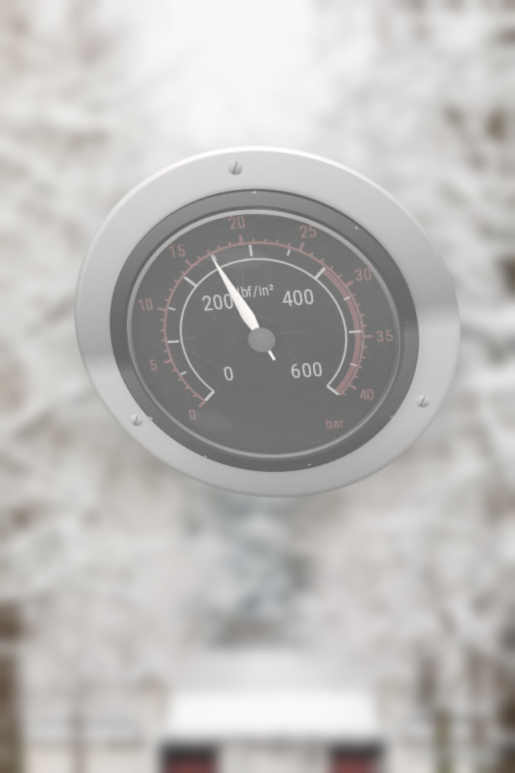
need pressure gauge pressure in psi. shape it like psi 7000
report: psi 250
